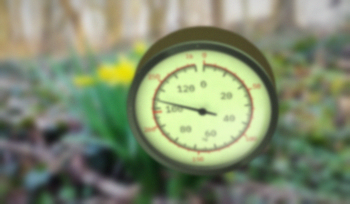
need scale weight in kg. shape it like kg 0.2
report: kg 105
